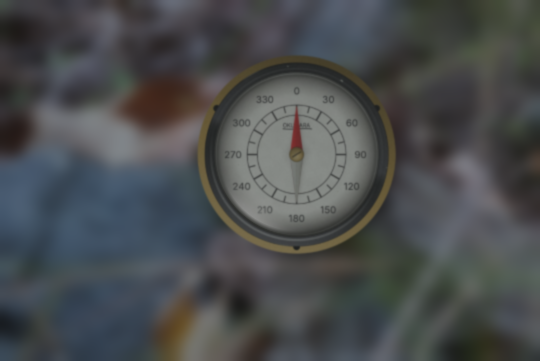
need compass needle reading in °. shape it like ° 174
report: ° 0
